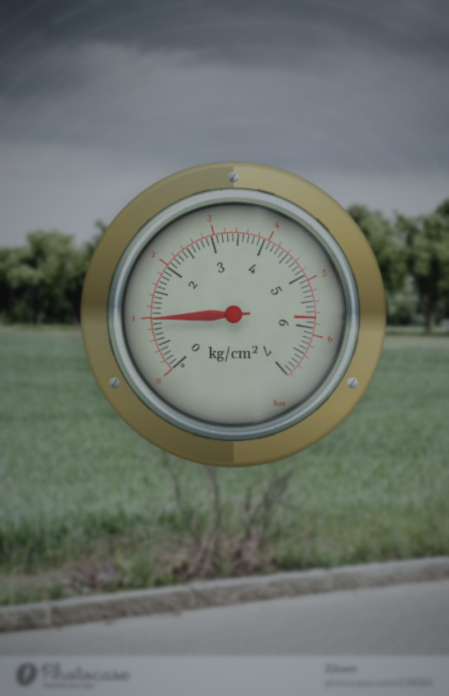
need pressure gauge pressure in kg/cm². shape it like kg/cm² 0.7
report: kg/cm² 1
